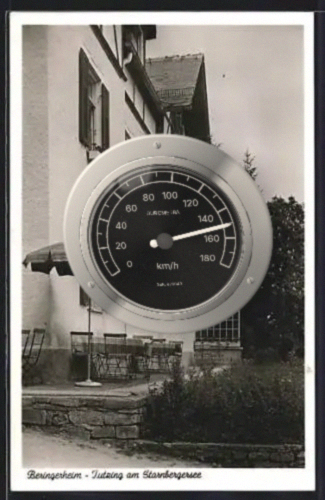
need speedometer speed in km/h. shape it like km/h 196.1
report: km/h 150
